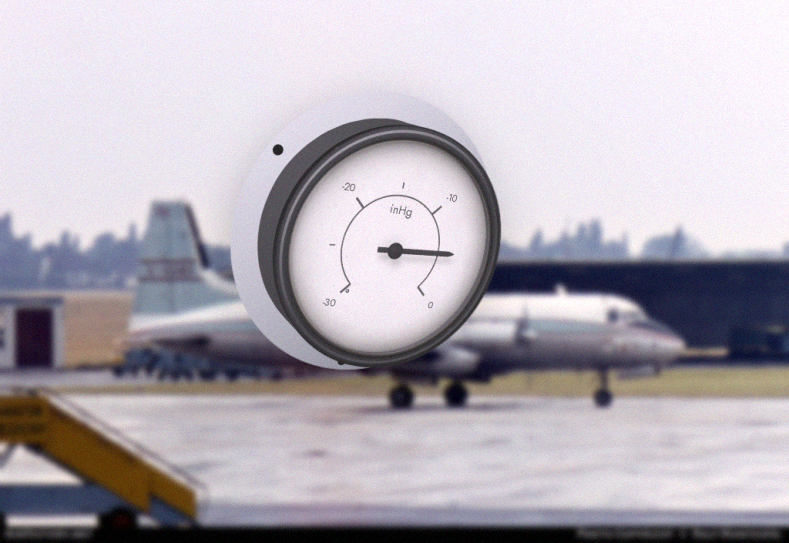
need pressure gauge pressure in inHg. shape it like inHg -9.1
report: inHg -5
